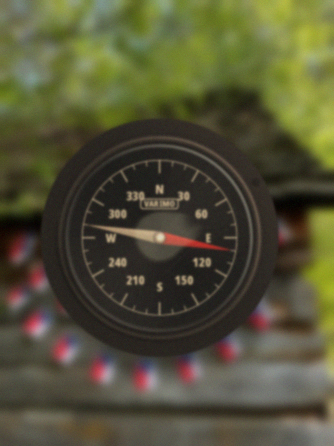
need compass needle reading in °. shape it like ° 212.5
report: ° 100
